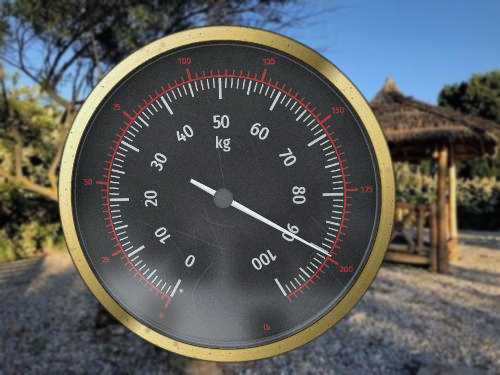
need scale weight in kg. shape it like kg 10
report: kg 90
